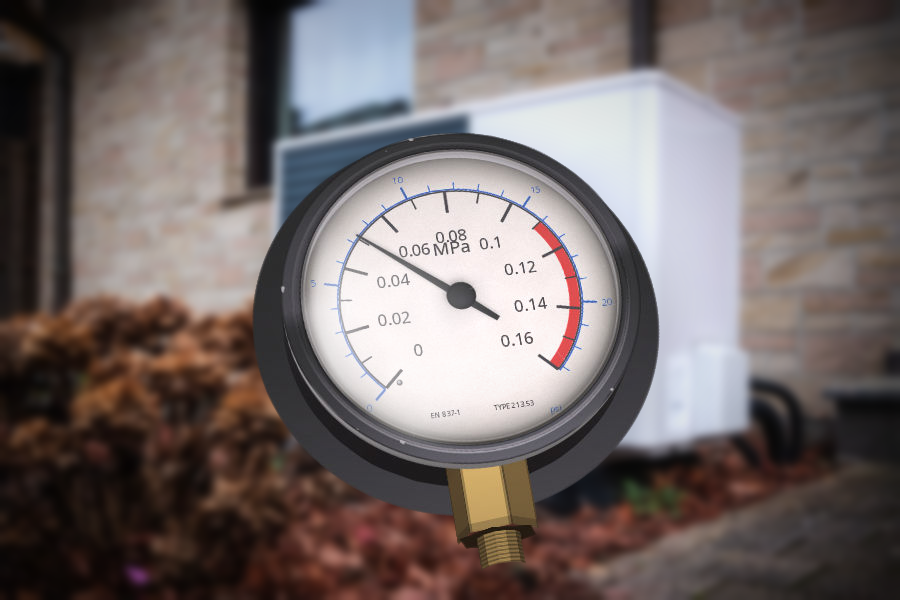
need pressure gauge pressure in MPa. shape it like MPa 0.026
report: MPa 0.05
